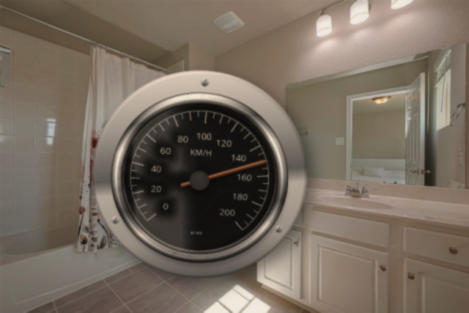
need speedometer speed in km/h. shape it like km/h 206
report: km/h 150
